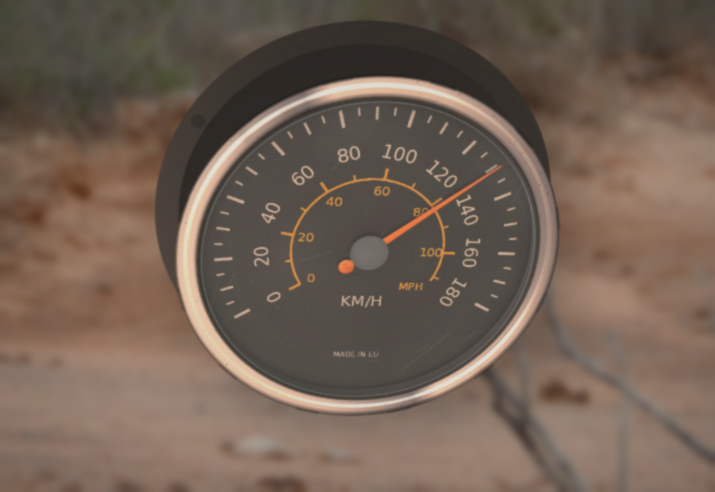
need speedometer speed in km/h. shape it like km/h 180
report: km/h 130
